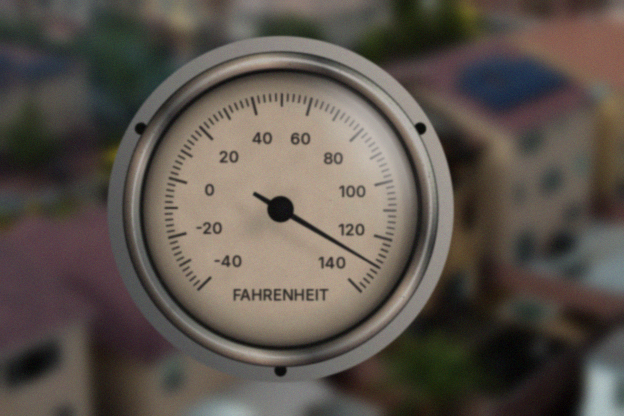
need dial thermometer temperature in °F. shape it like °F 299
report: °F 130
